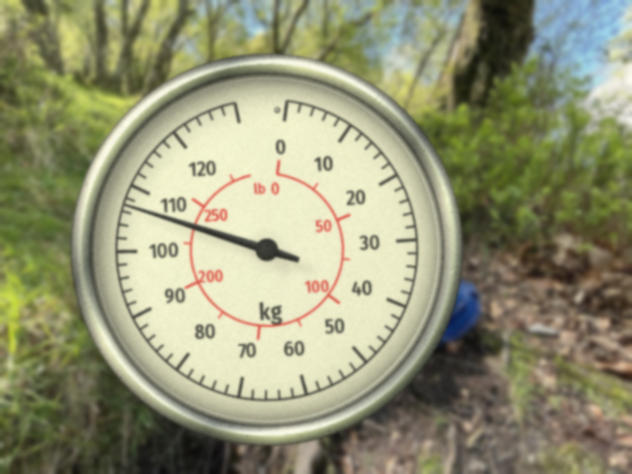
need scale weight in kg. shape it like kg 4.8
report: kg 107
